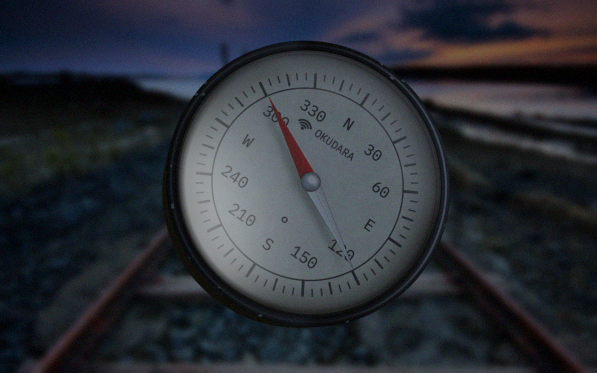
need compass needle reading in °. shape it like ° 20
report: ° 300
